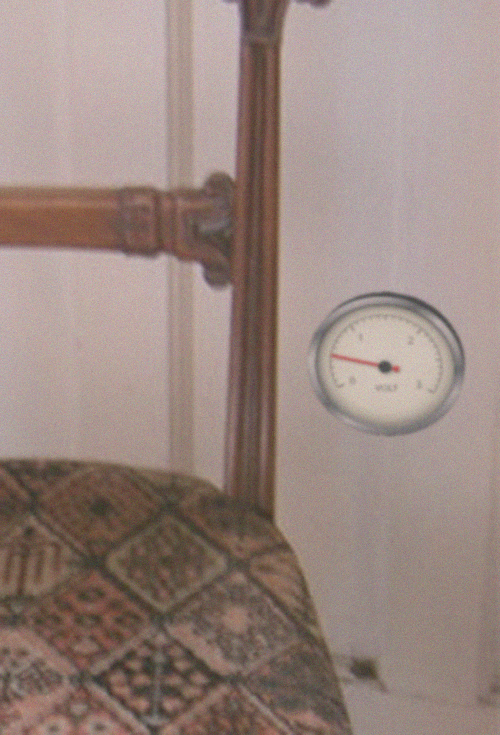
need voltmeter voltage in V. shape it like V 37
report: V 0.5
